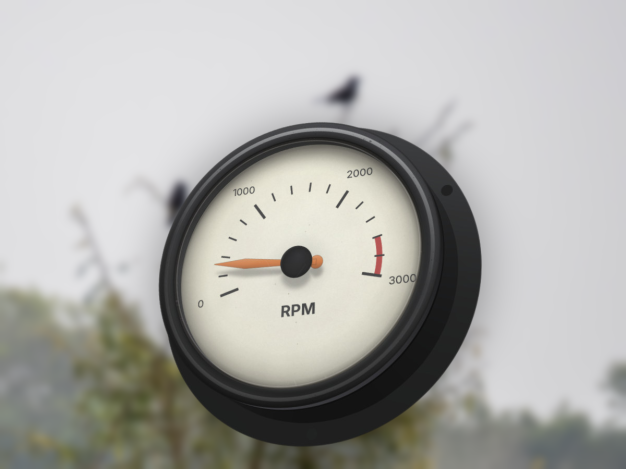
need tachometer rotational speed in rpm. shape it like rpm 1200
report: rpm 300
